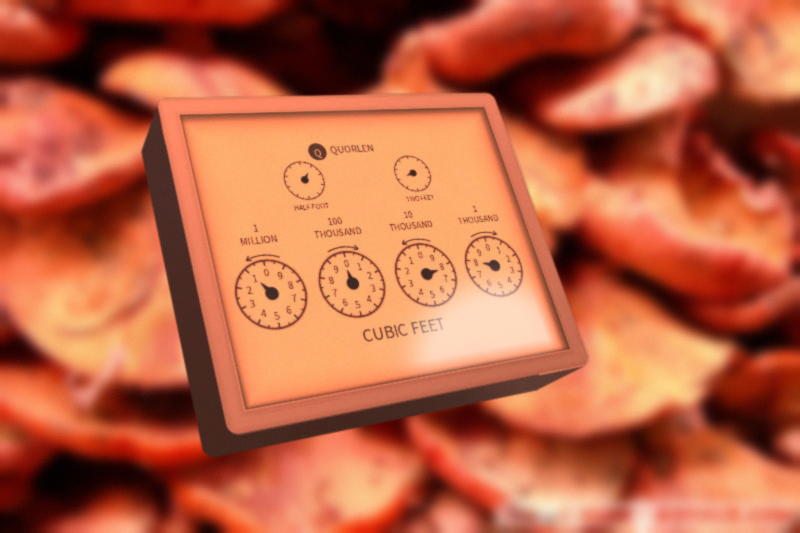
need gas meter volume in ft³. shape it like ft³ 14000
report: ft³ 97800
